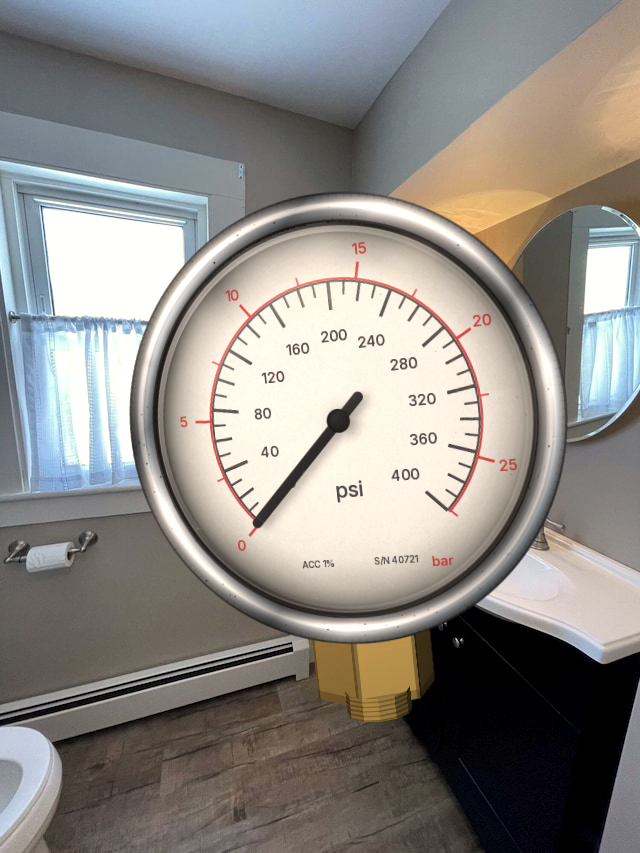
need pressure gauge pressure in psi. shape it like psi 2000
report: psi 0
